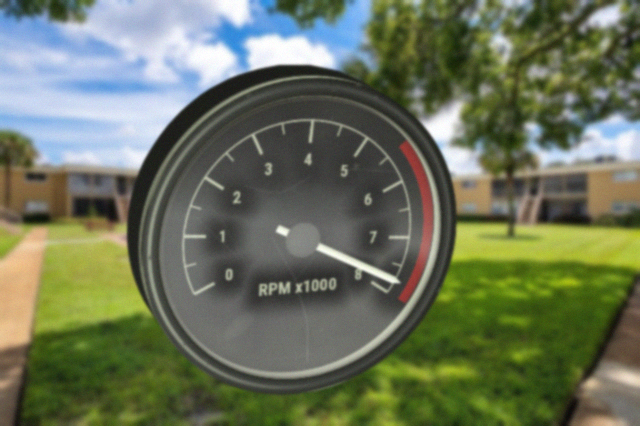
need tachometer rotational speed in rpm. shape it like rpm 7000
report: rpm 7750
